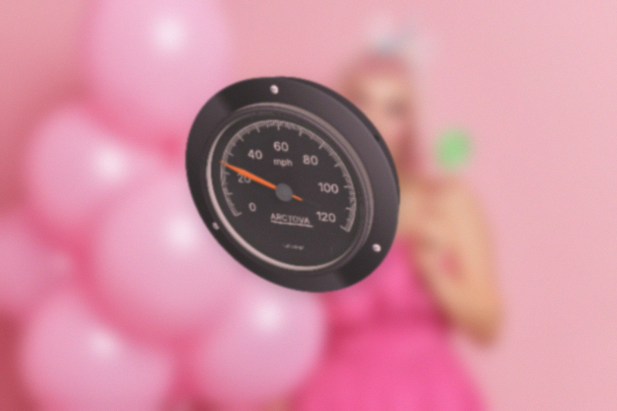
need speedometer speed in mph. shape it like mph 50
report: mph 25
